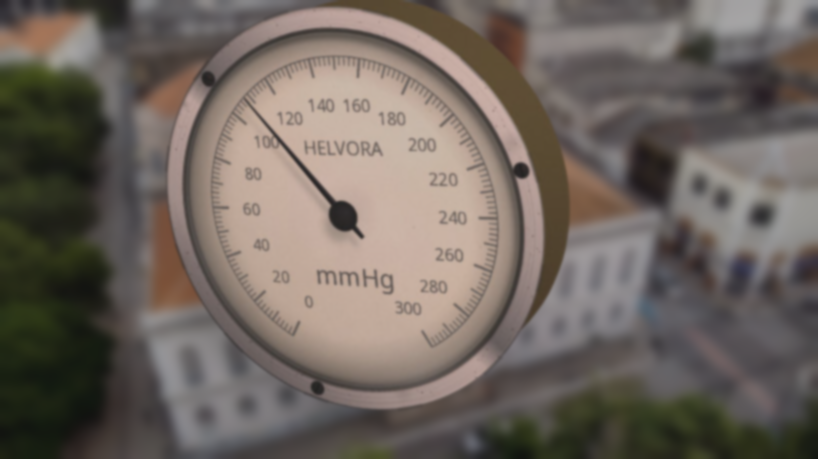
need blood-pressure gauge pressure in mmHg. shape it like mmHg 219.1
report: mmHg 110
